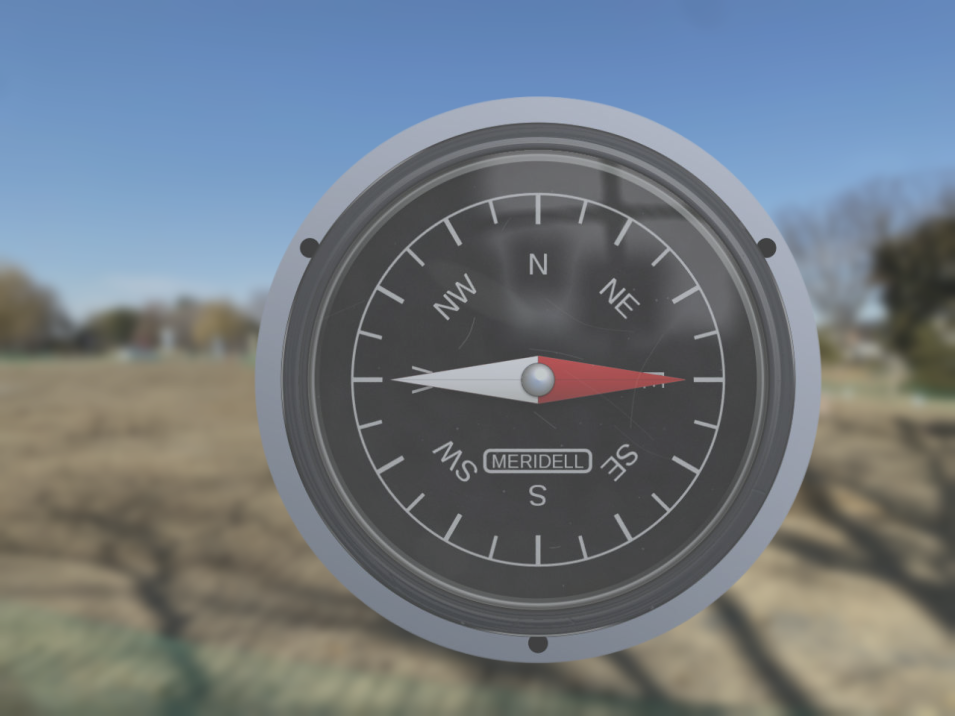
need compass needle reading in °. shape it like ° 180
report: ° 90
